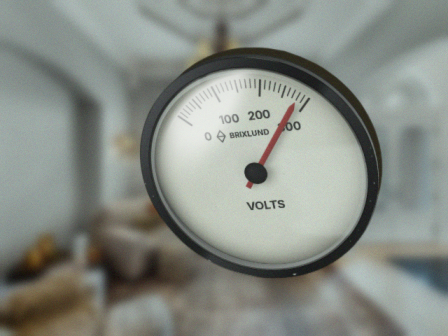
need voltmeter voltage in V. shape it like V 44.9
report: V 280
